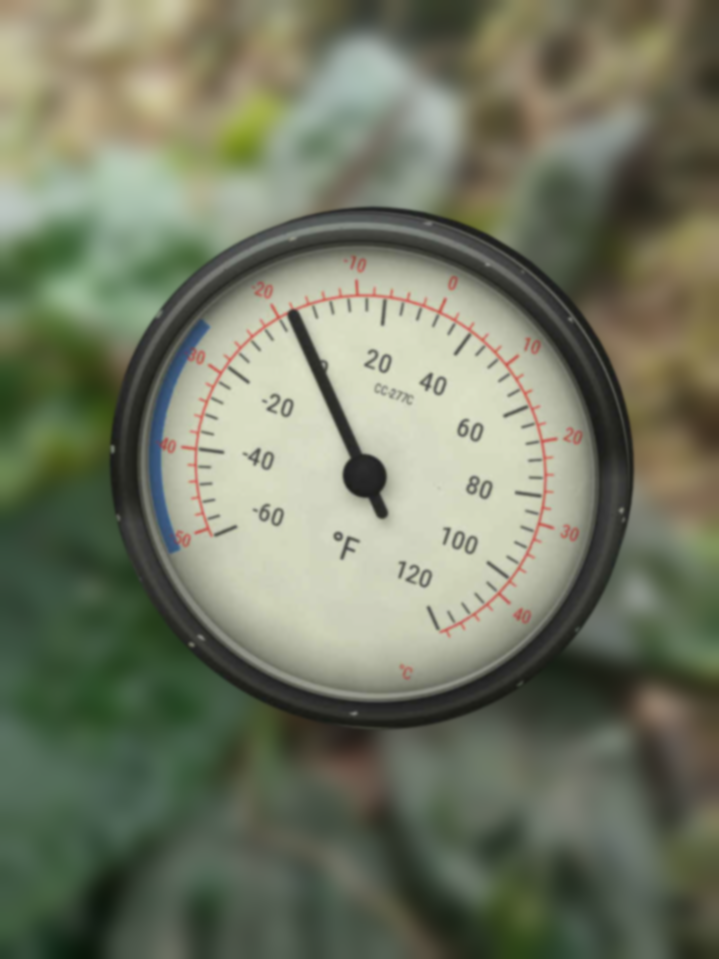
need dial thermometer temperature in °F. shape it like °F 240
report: °F 0
